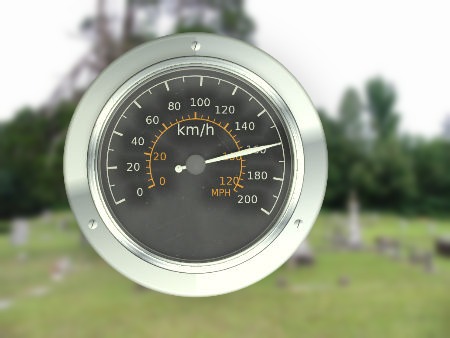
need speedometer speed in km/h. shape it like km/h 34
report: km/h 160
